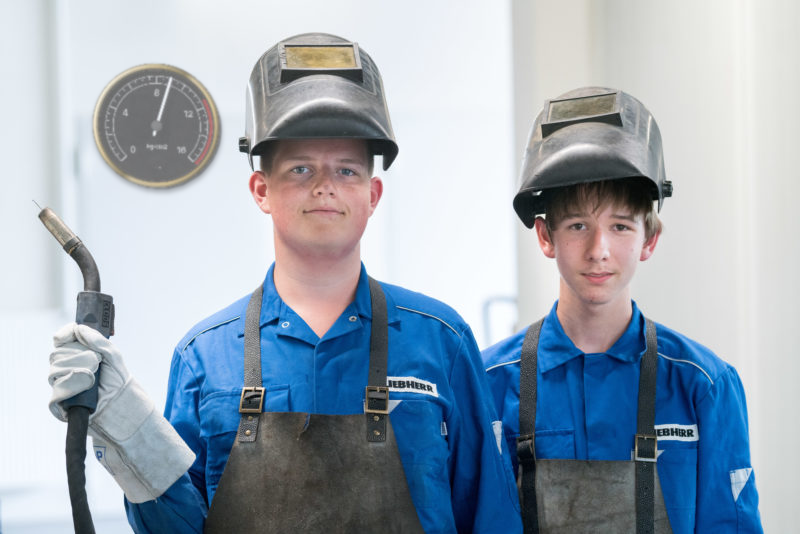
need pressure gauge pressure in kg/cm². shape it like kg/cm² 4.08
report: kg/cm² 9
